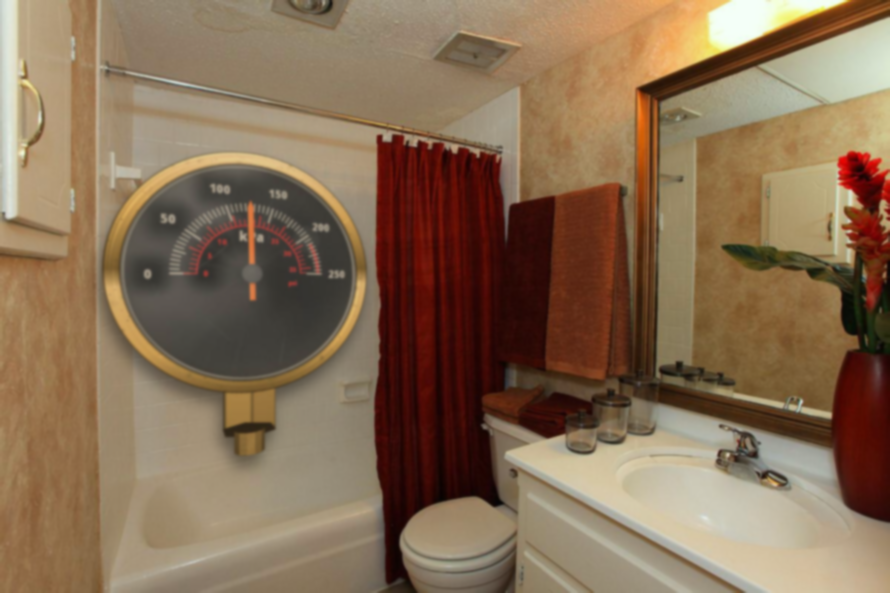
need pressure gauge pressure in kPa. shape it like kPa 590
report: kPa 125
